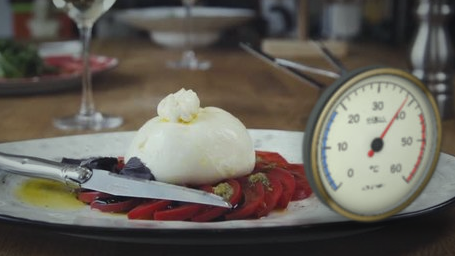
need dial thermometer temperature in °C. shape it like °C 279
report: °C 38
